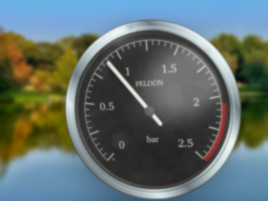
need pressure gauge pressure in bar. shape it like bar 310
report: bar 0.9
